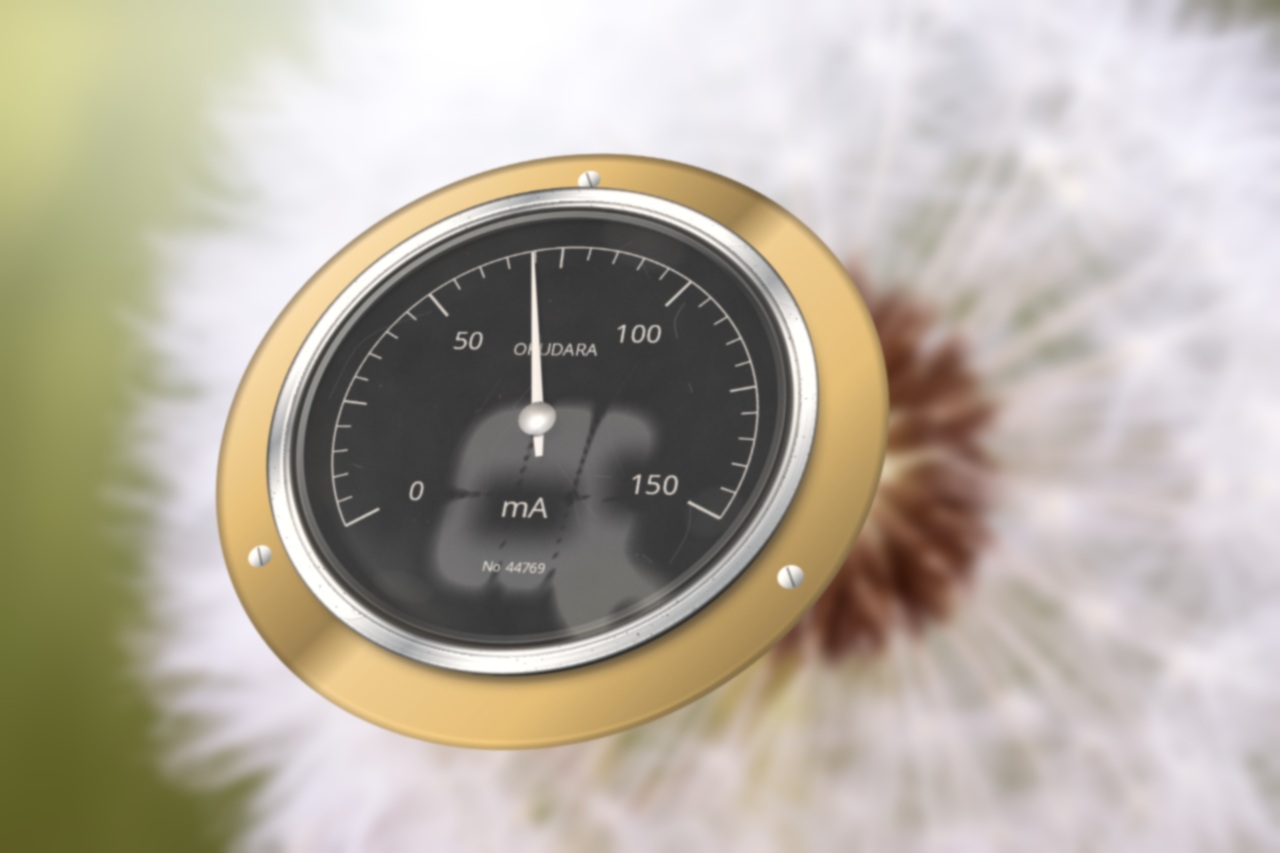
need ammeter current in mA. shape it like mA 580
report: mA 70
